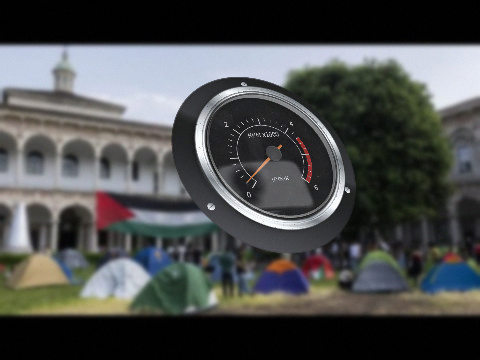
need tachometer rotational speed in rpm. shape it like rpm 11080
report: rpm 200
